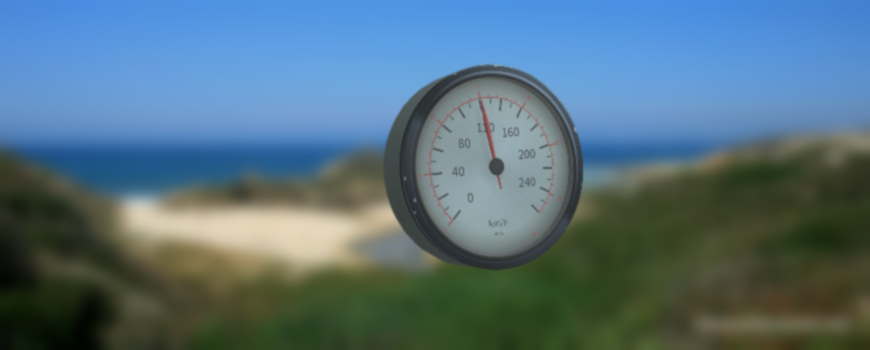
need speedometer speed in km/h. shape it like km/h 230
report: km/h 120
